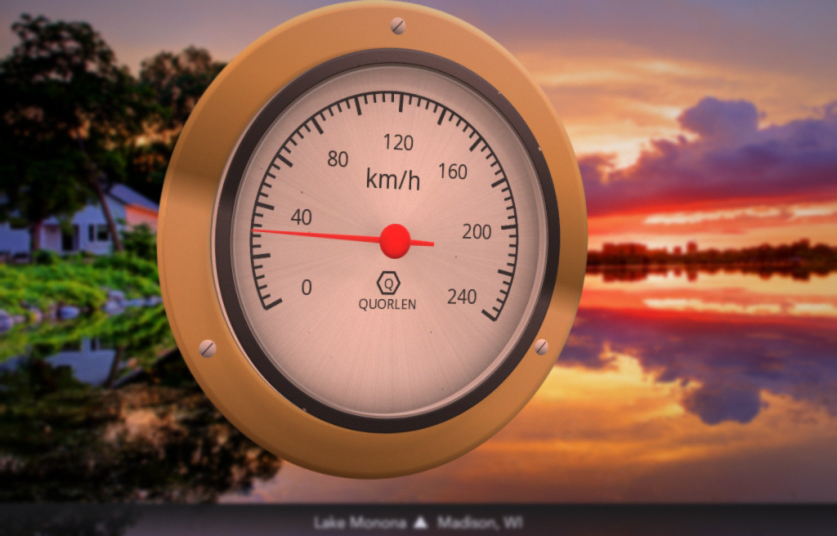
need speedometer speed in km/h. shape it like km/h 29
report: km/h 30
